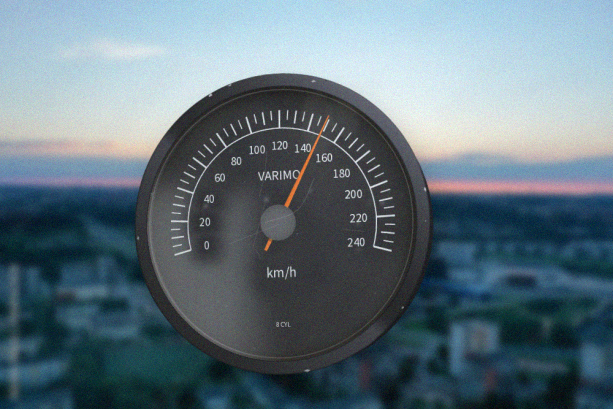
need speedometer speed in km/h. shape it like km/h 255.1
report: km/h 150
